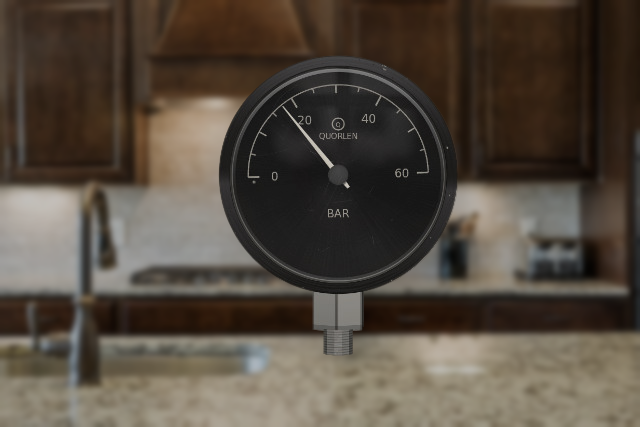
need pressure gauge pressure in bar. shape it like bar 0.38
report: bar 17.5
